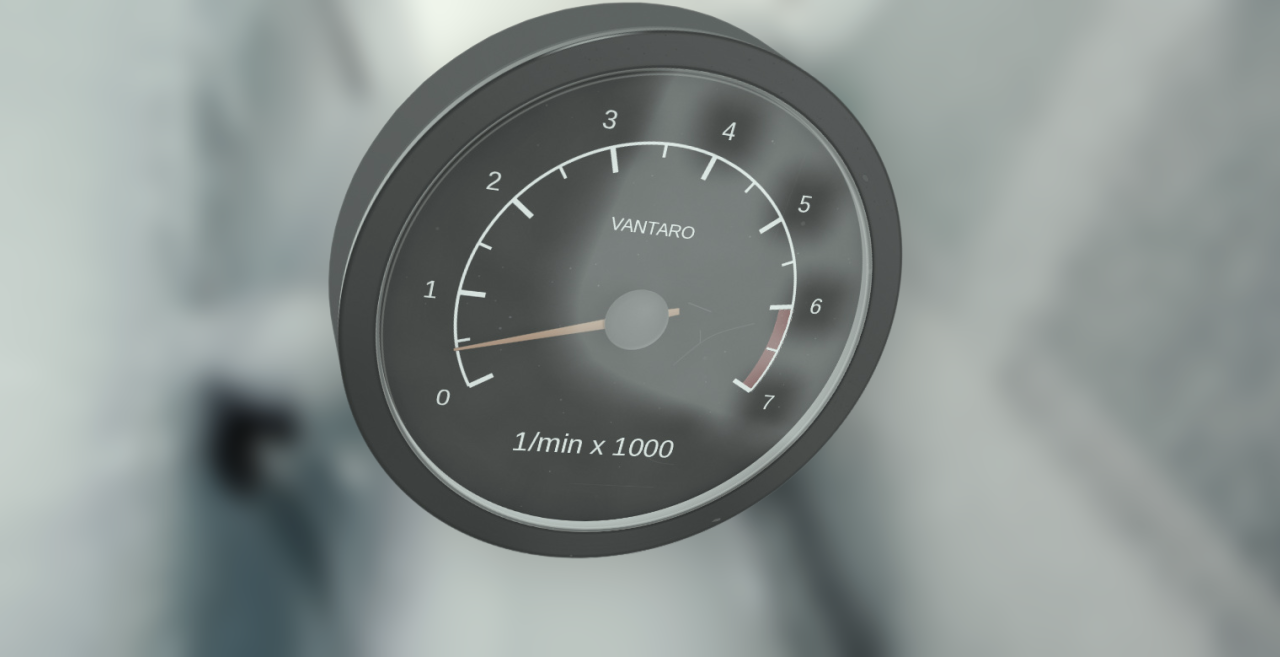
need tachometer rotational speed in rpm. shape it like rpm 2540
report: rpm 500
